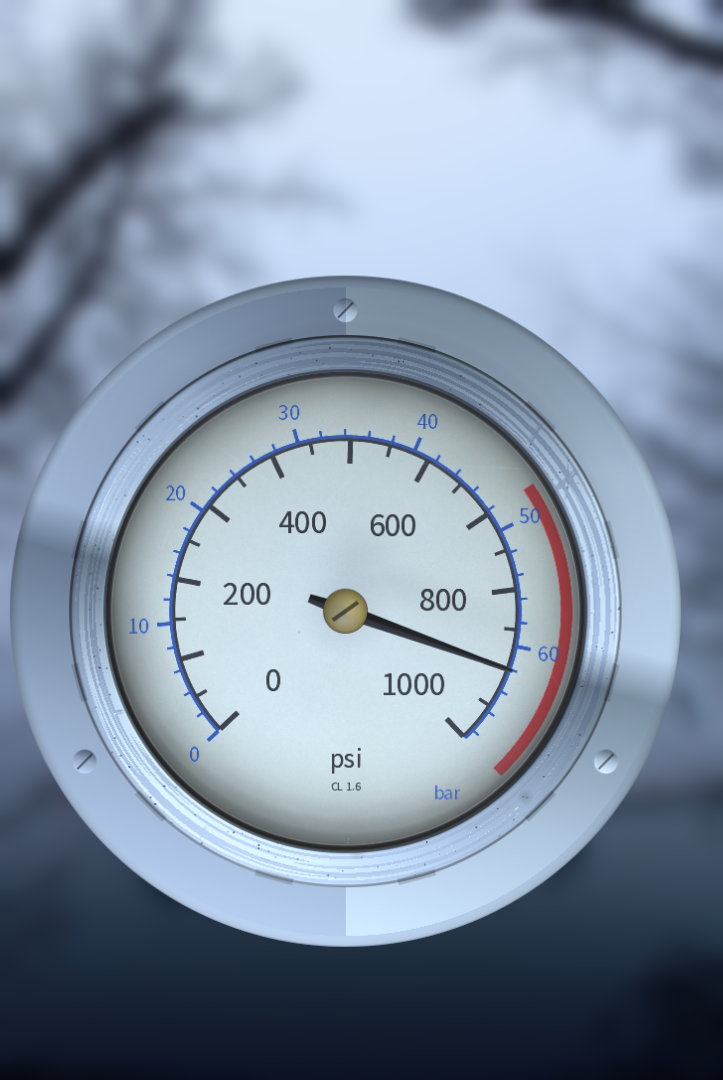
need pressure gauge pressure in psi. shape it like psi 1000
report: psi 900
